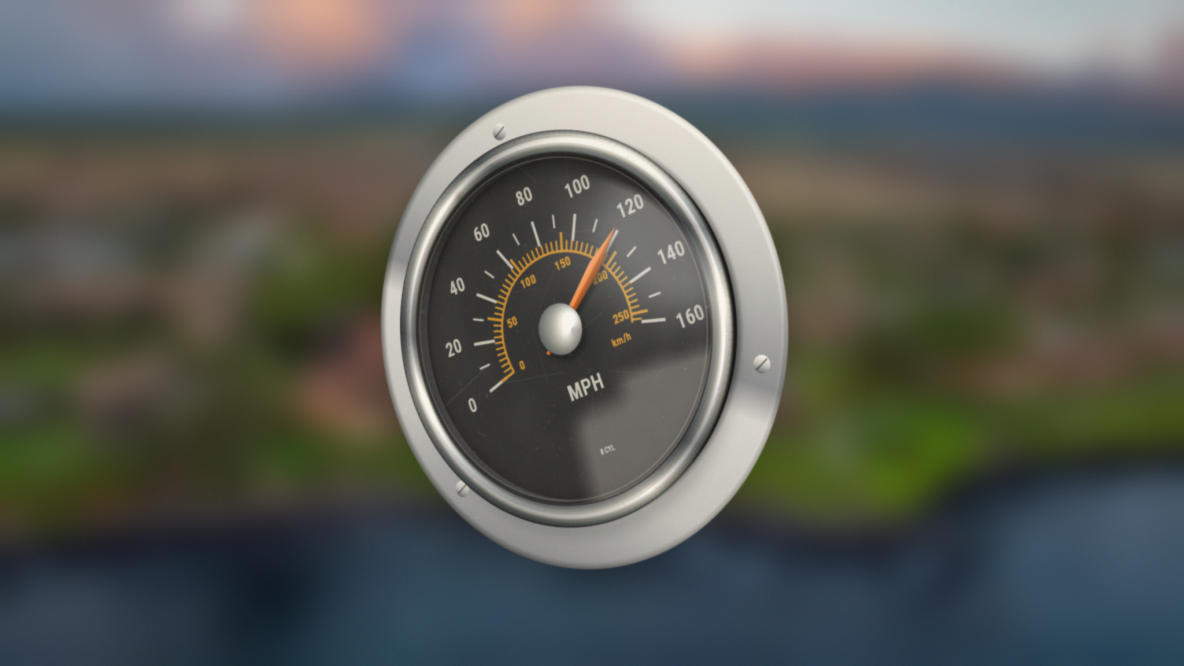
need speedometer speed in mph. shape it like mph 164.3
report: mph 120
